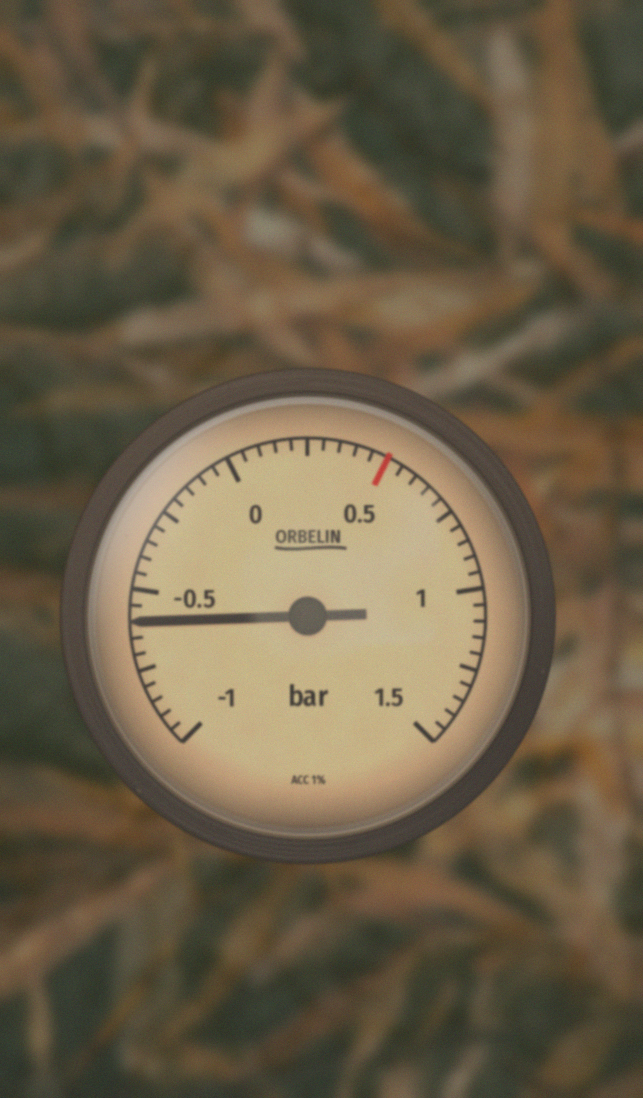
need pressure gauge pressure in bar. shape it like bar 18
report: bar -0.6
